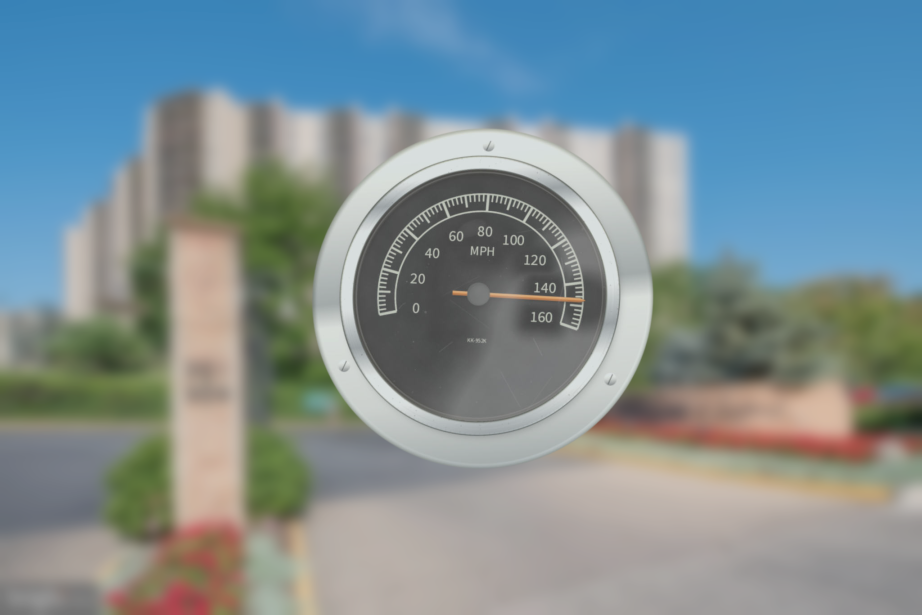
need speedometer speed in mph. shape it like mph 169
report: mph 148
